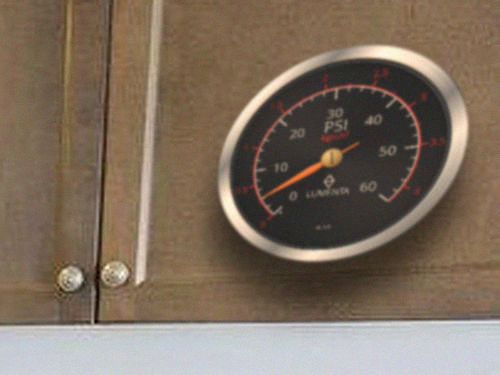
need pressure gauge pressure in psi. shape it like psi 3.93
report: psi 4
